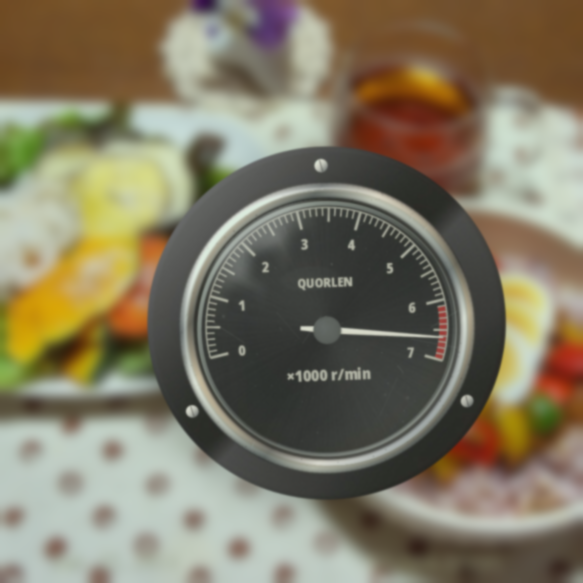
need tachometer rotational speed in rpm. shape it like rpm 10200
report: rpm 6600
